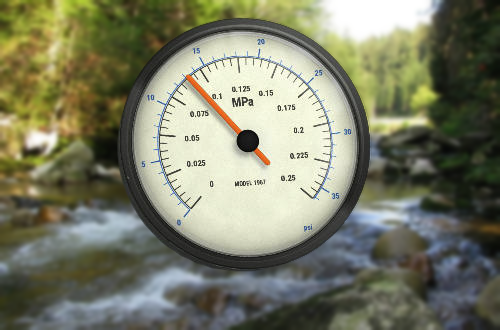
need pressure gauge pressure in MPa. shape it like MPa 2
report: MPa 0.09
